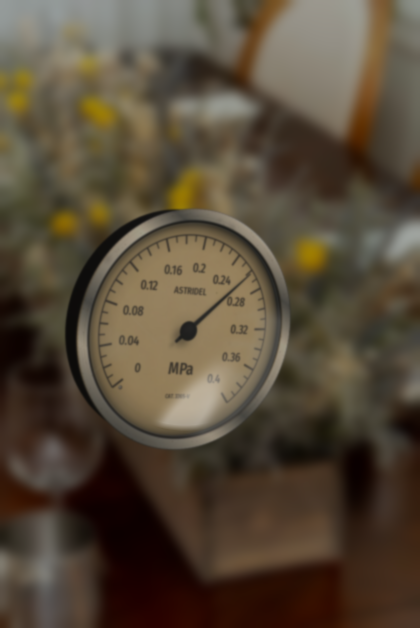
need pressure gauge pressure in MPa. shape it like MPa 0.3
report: MPa 0.26
